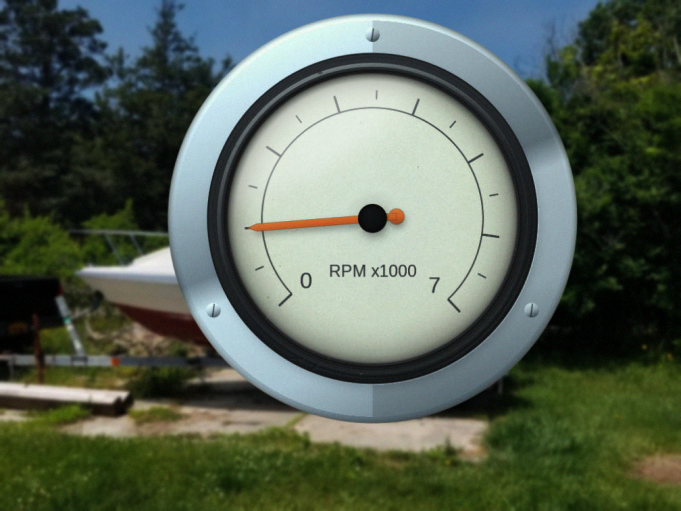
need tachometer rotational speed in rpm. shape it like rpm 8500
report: rpm 1000
